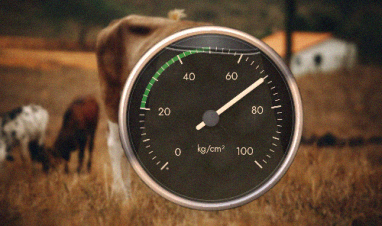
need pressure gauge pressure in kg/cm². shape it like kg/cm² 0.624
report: kg/cm² 70
